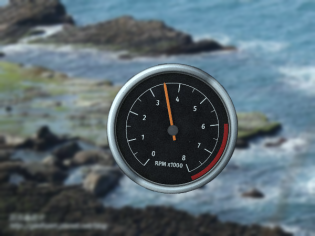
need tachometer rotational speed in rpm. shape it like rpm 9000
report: rpm 3500
